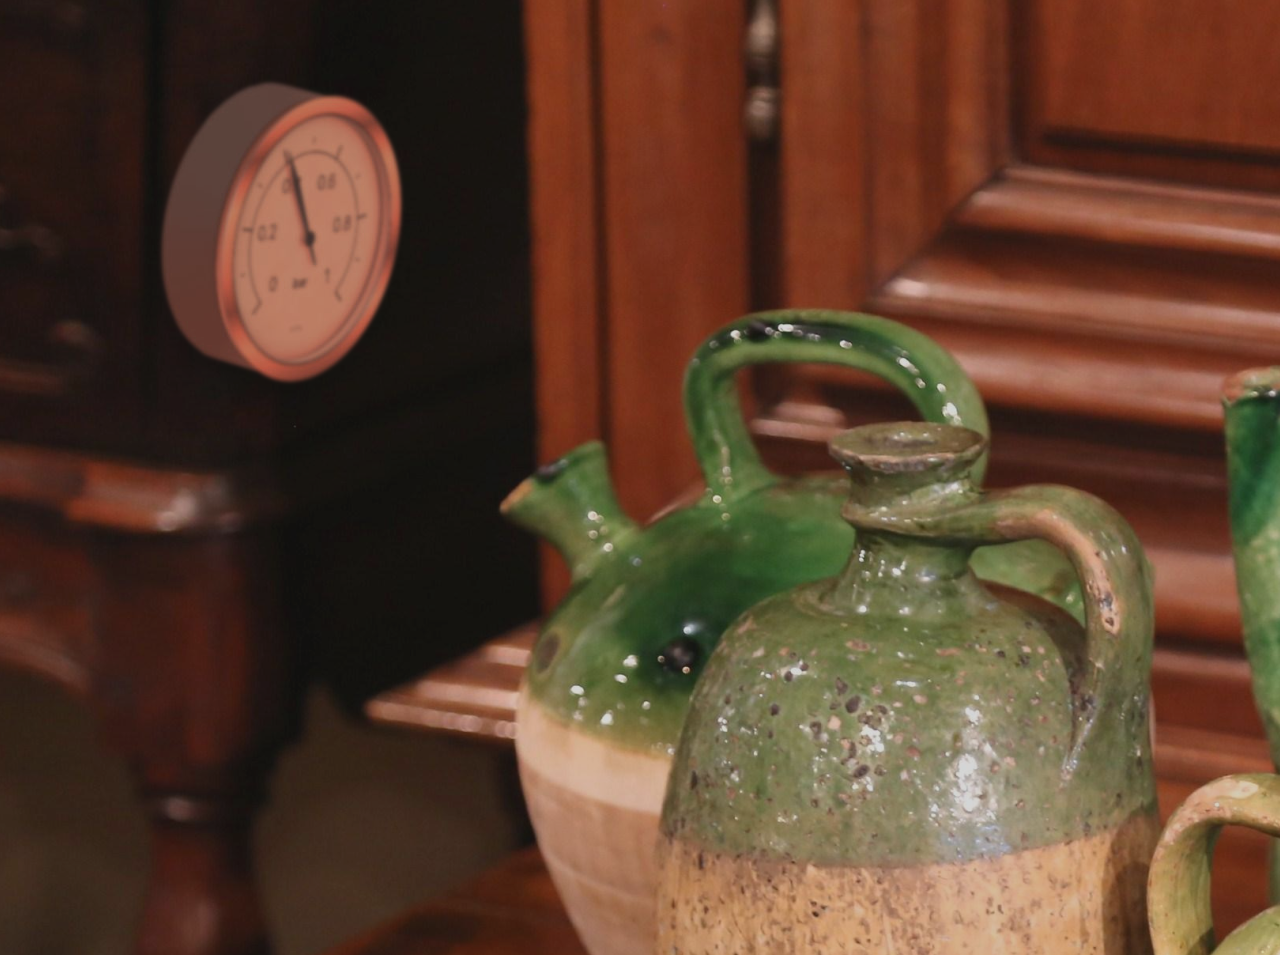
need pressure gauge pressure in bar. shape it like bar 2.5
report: bar 0.4
